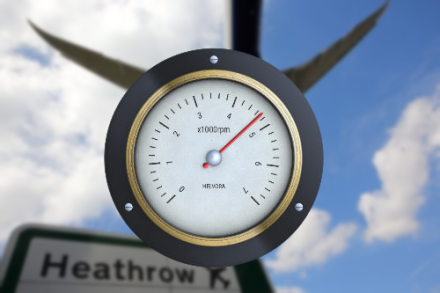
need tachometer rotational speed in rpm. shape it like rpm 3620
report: rpm 4700
